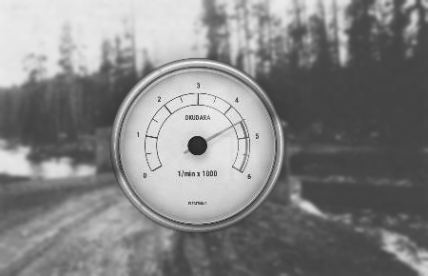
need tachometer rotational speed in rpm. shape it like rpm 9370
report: rpm 4500
